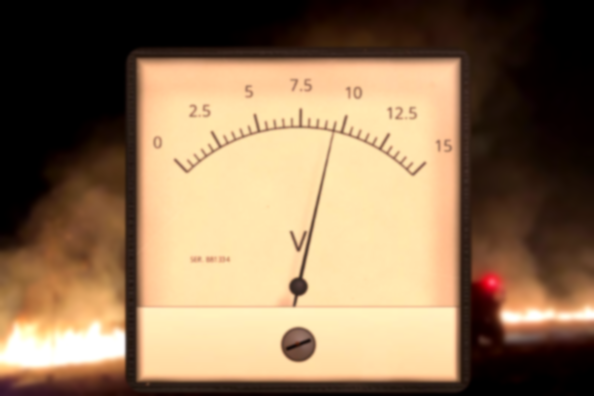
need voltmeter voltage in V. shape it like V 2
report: V 9.5
